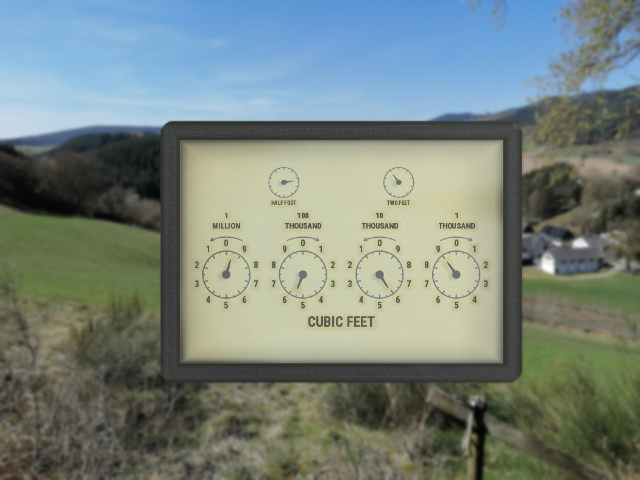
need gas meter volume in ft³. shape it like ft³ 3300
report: ft³ 955900
